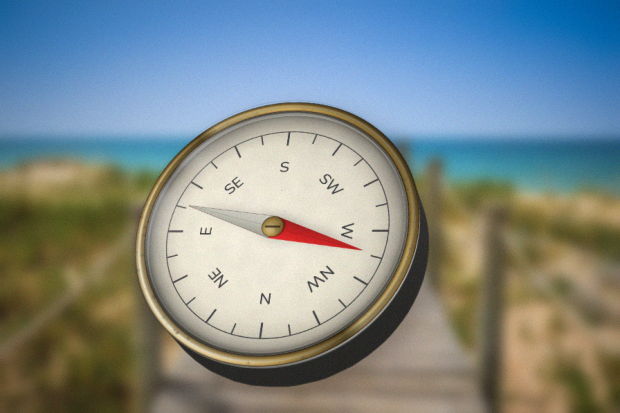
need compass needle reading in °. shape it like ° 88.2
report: ° 285
